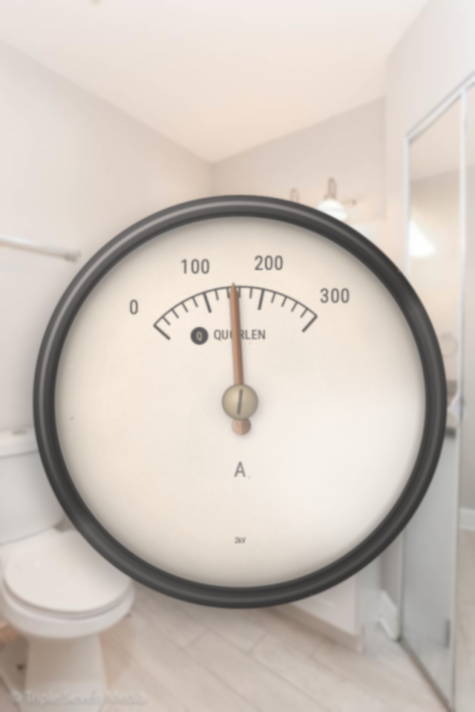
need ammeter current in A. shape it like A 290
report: A 150
